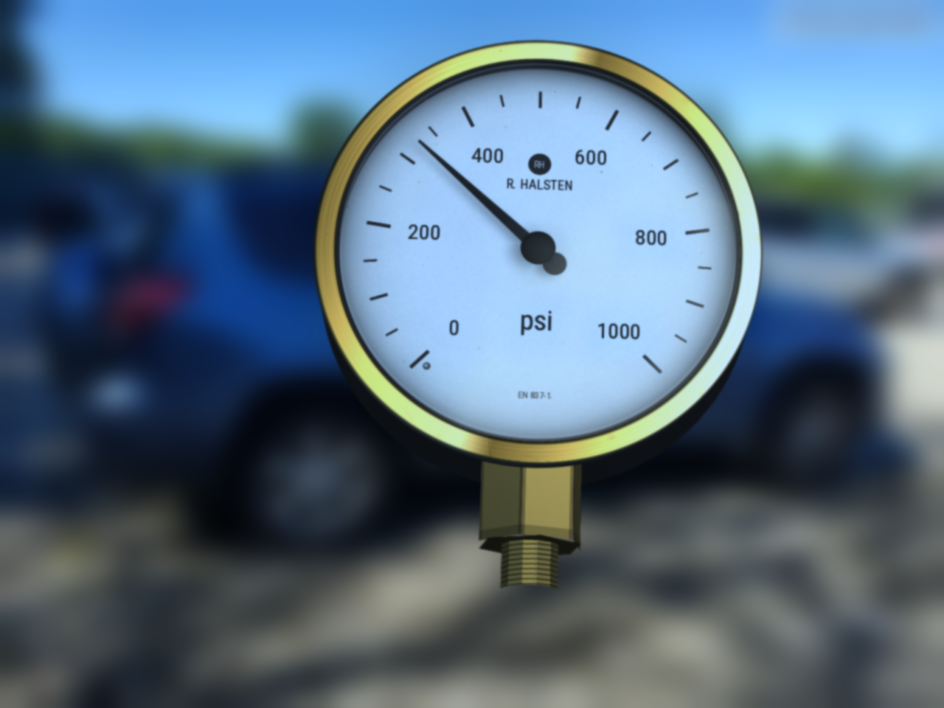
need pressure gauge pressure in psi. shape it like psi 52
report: psi 325
